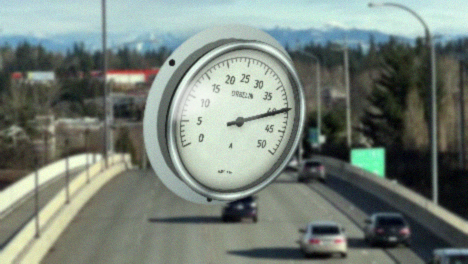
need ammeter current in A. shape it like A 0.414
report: A 40
